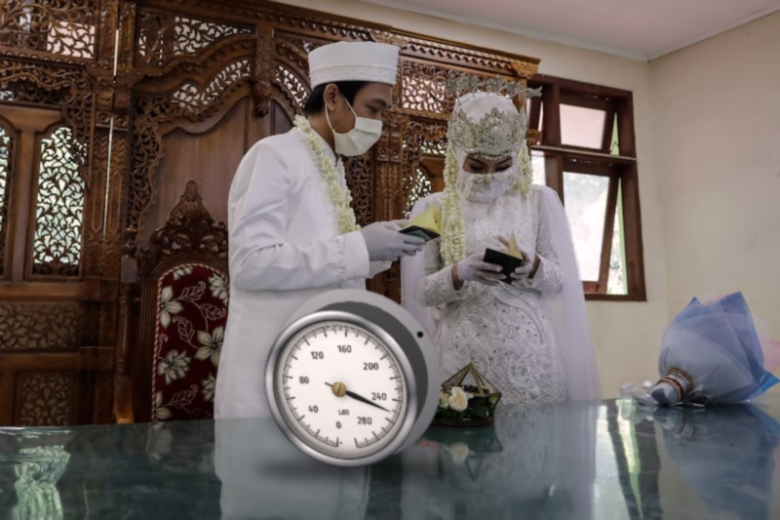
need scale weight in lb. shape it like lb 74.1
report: lb 250
